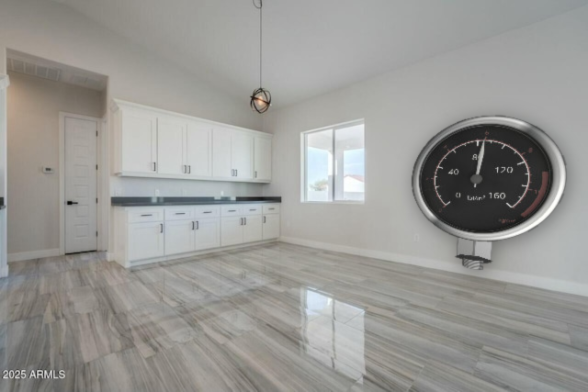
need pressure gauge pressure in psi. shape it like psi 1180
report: psi 85
